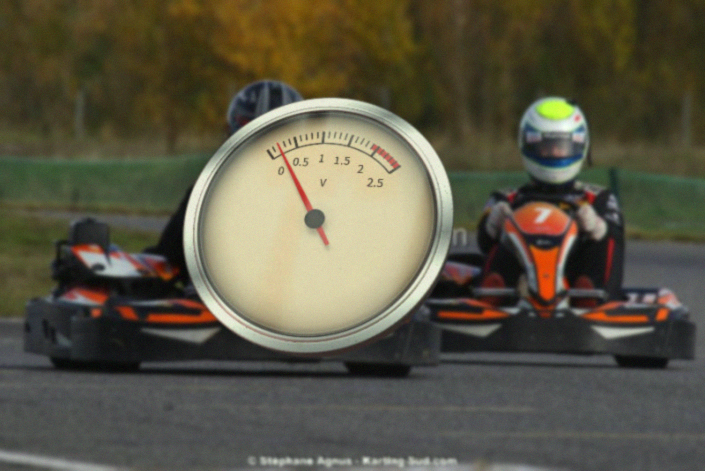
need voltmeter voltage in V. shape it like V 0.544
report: V 0.2
